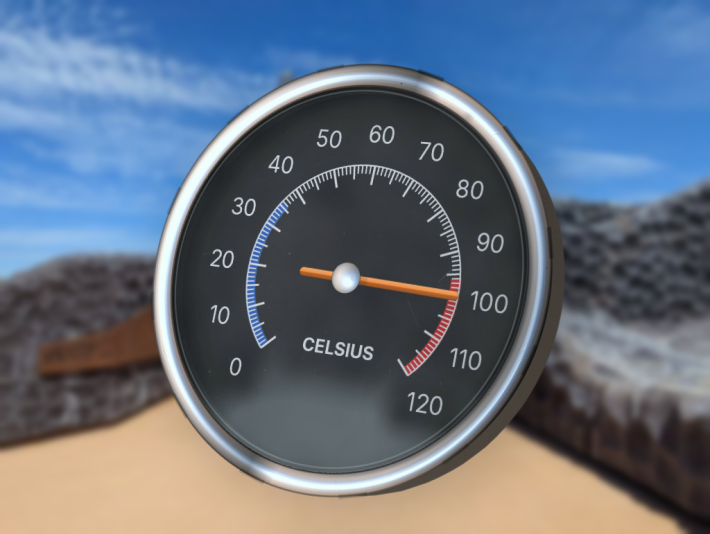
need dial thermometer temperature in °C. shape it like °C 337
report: °C 100
